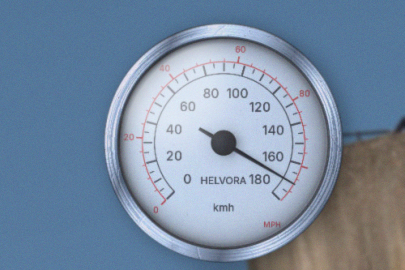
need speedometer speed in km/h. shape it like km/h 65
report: km/h 170
